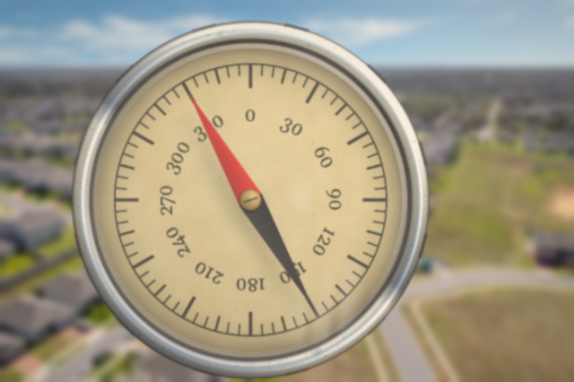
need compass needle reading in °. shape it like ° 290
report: ° 330
